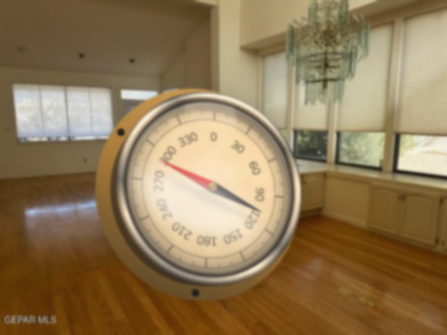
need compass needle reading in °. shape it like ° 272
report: ° 290
